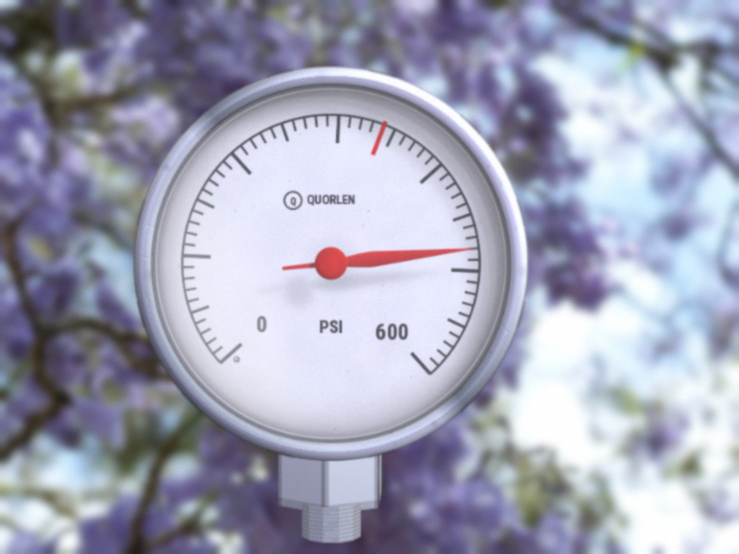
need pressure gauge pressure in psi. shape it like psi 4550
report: psi 480
